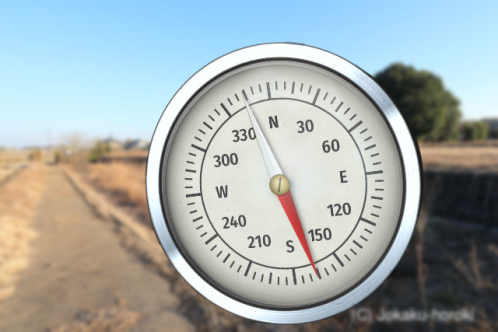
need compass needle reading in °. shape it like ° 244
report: ° 165
